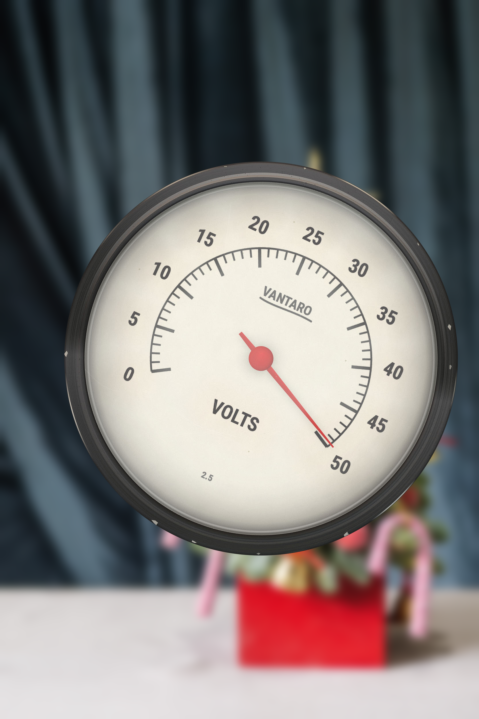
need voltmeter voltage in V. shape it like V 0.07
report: V 49.5
